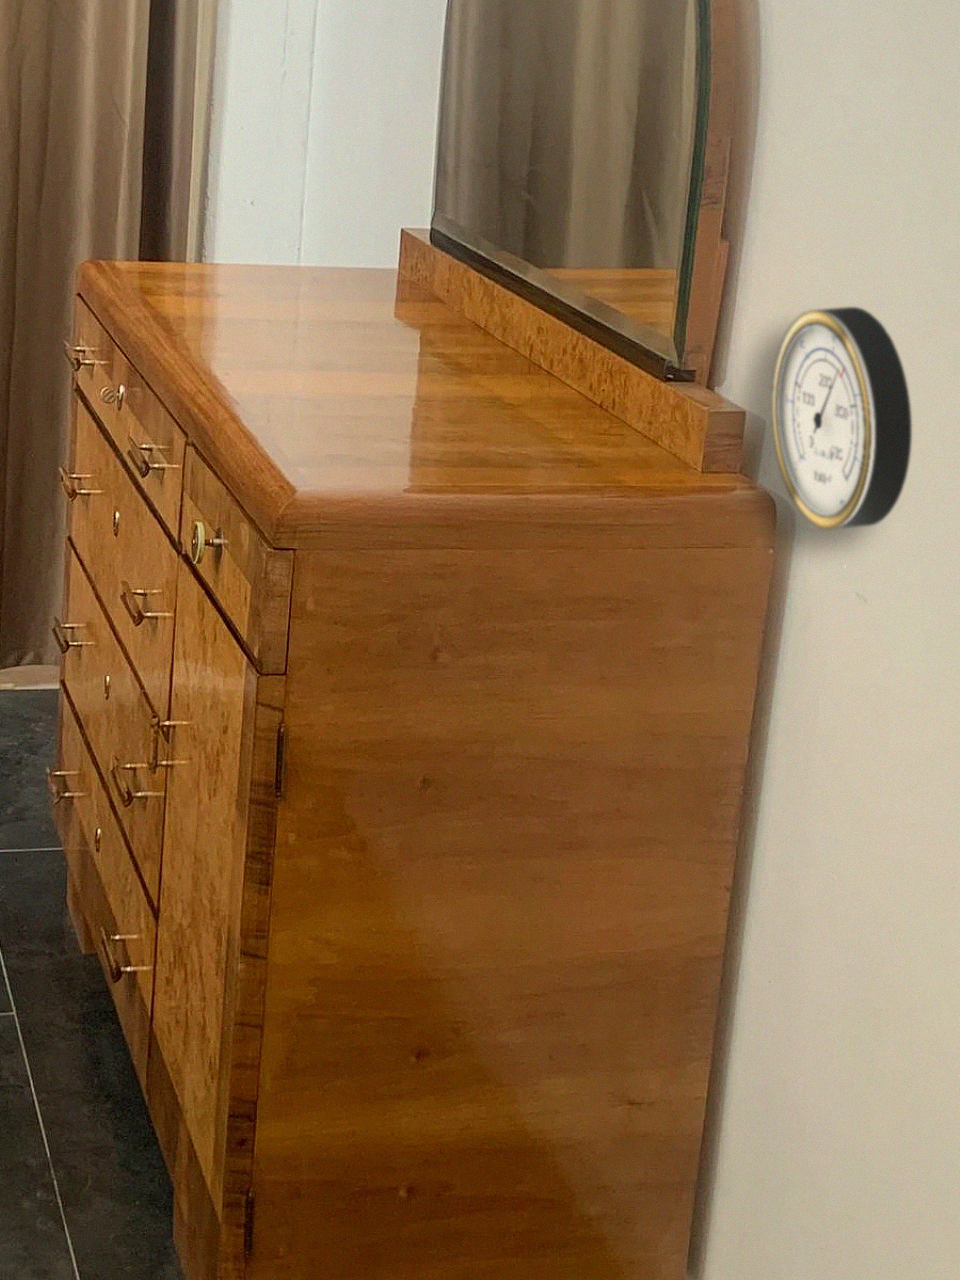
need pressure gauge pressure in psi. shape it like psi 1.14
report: psi 250
